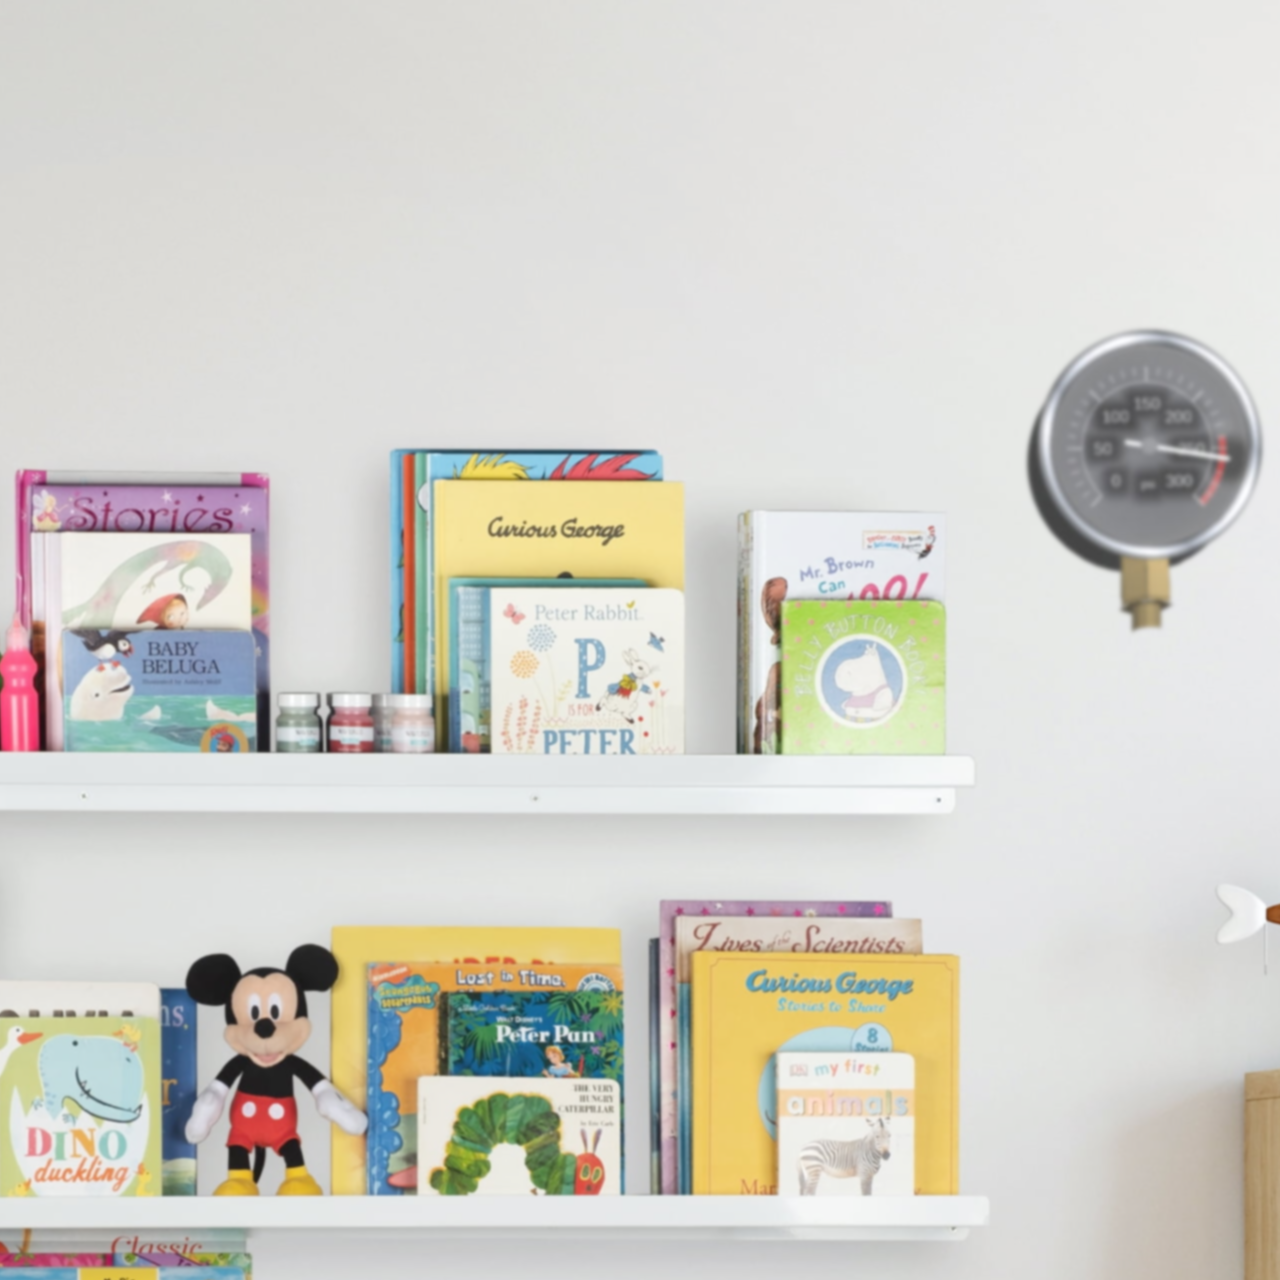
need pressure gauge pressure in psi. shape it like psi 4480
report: psi 260
